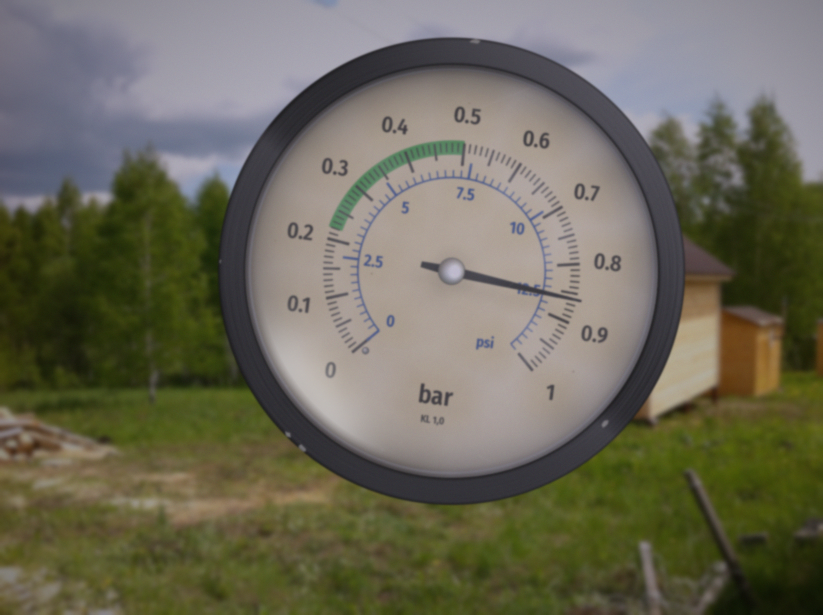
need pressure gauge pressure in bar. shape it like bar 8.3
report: bar 0.86
